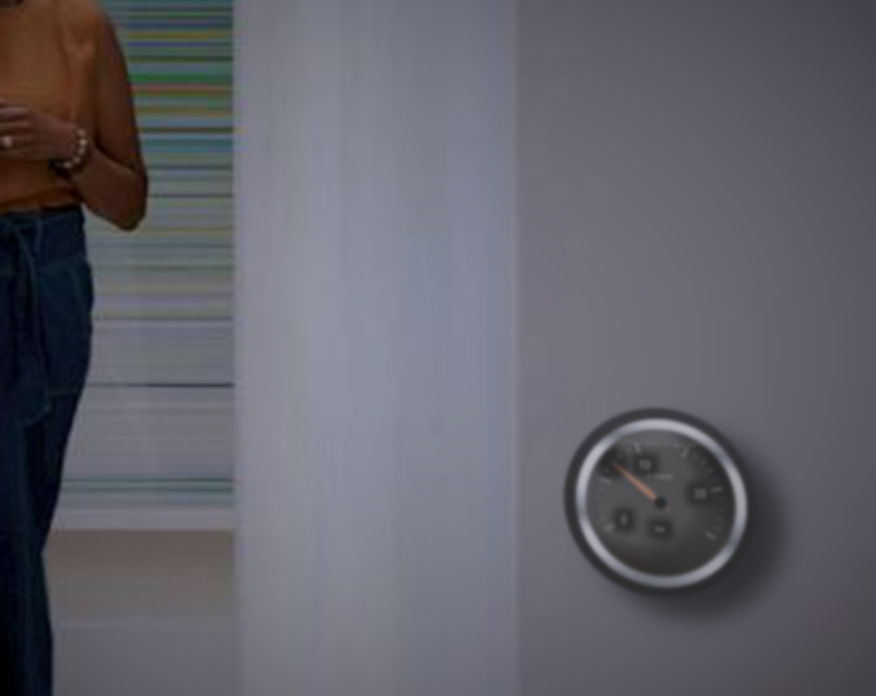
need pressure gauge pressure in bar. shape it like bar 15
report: bar 7
